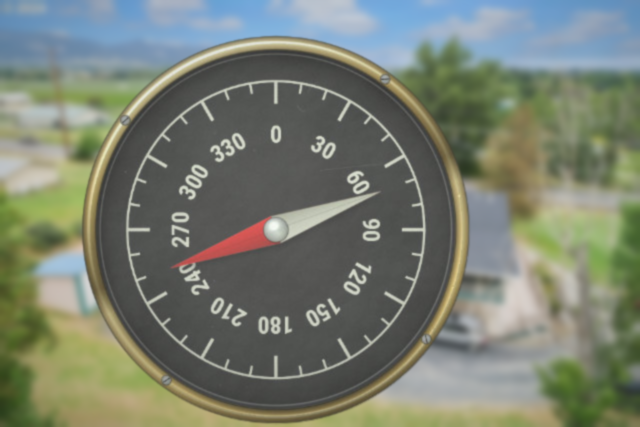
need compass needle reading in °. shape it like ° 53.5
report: ° 250
